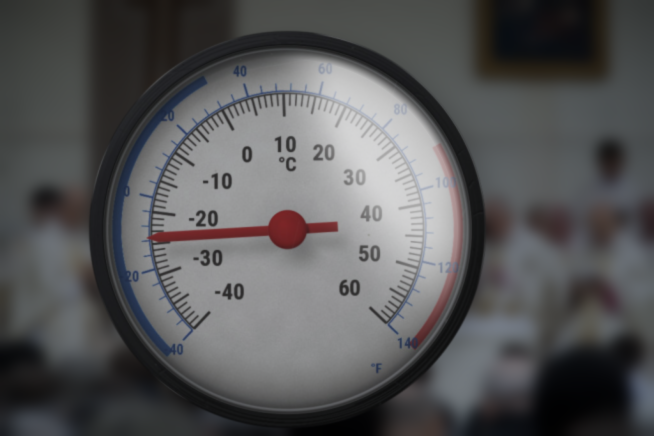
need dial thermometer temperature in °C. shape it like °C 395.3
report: °C -24
